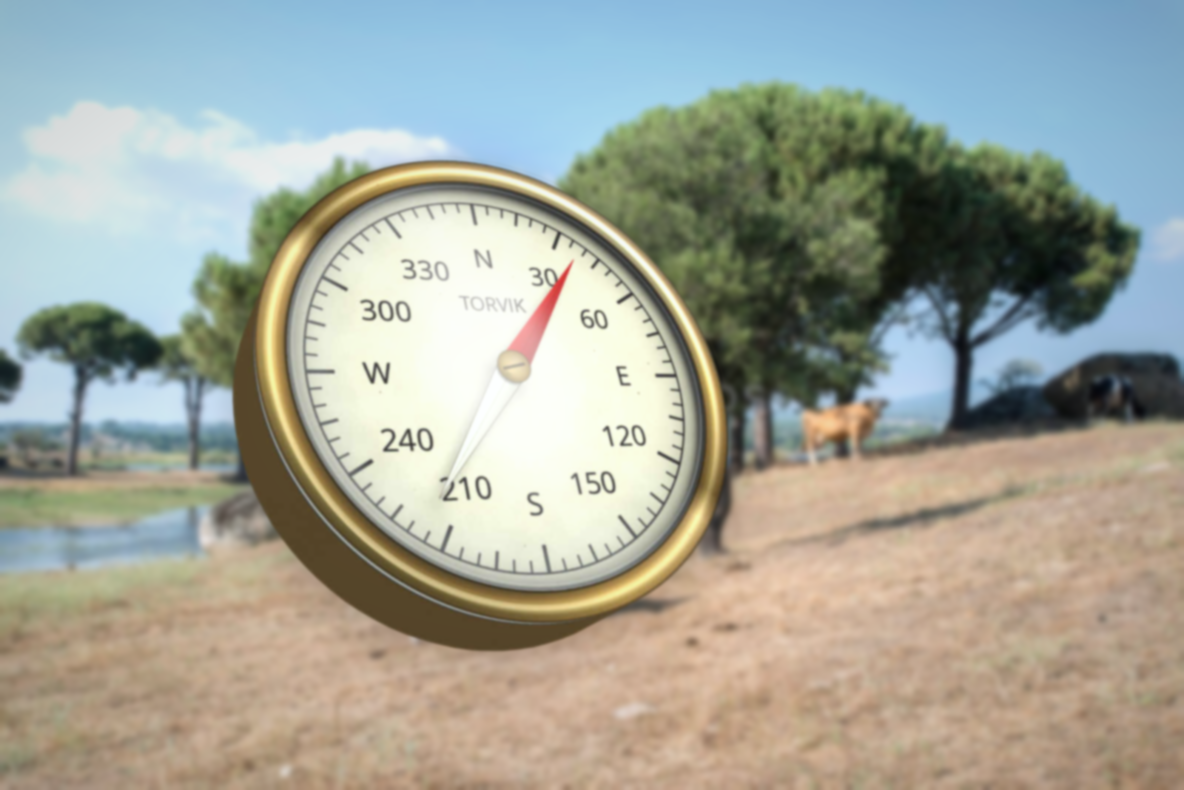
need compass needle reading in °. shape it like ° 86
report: ° 37.5
